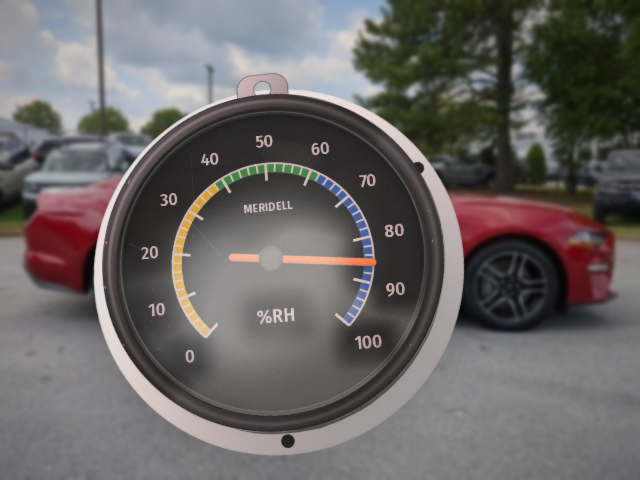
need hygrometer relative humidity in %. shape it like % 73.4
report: % 86
